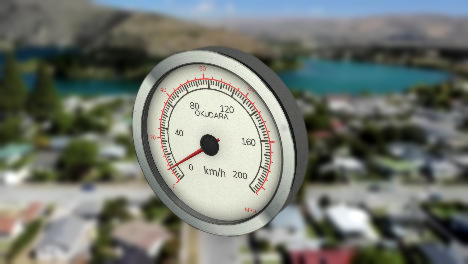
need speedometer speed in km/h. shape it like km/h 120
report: km/h 10
